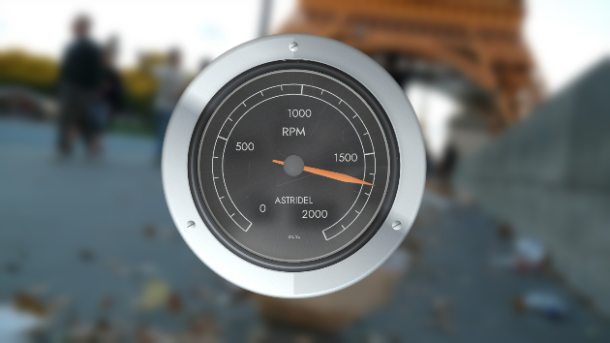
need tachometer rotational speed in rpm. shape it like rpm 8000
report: rpm 1650
